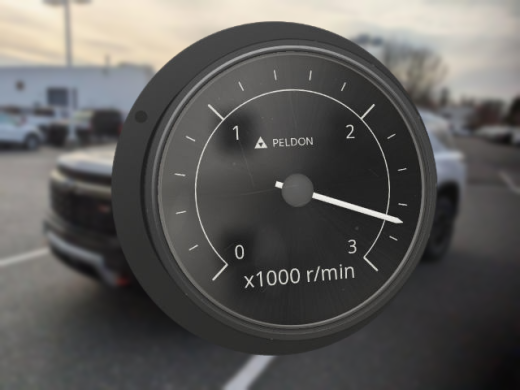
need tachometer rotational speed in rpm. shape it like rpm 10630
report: rpm 2700
